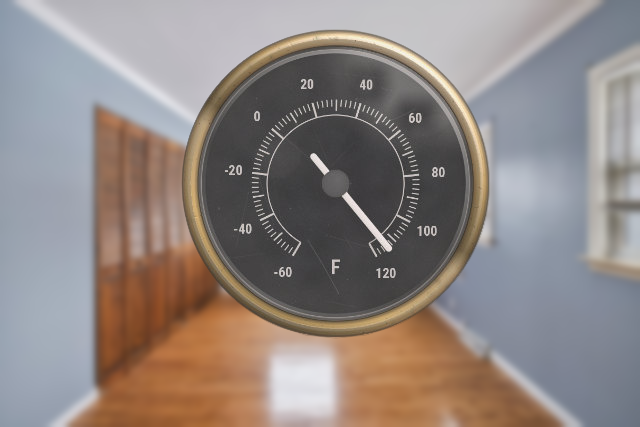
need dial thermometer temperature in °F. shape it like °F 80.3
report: °F 114
